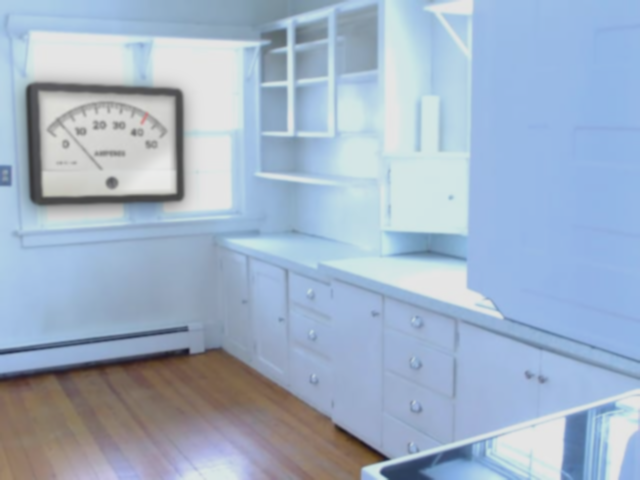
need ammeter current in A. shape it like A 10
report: A 5
